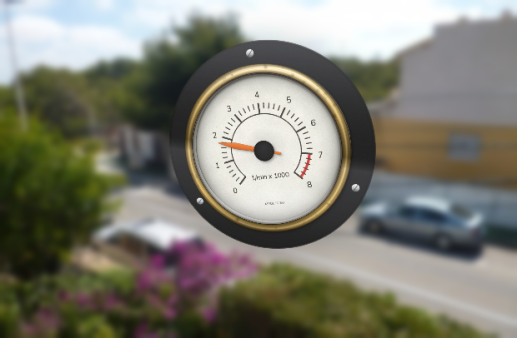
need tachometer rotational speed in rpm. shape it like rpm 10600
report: rpm 1800
